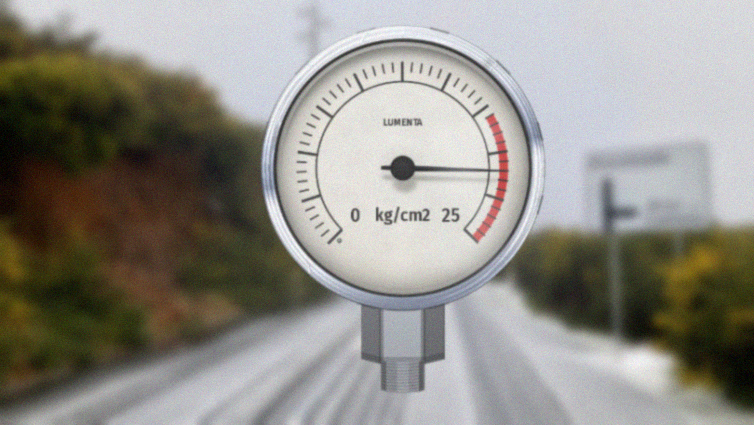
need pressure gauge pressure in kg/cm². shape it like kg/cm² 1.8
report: kg/cm² 21
